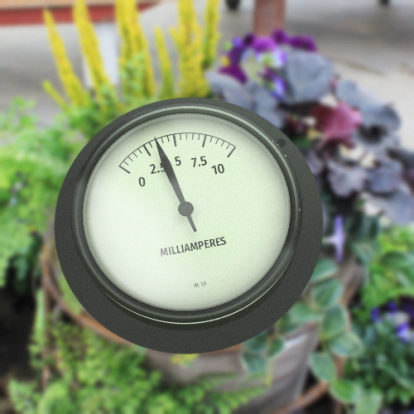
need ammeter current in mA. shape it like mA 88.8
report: mA 3.5
